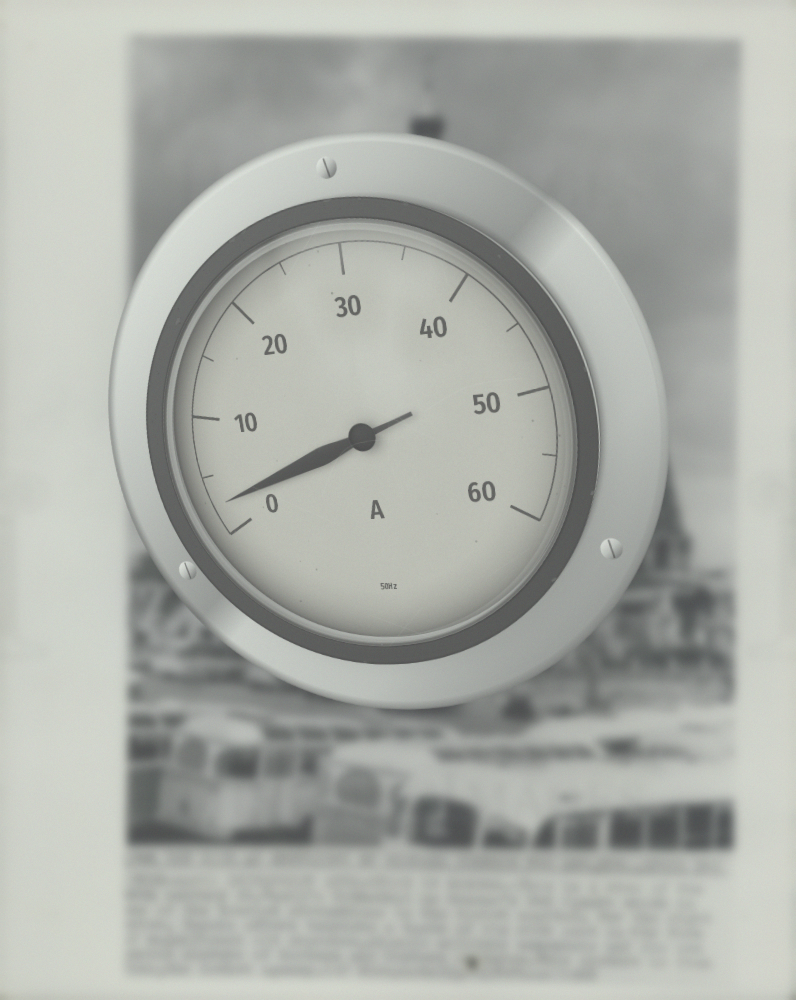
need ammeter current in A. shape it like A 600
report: A 2.5
